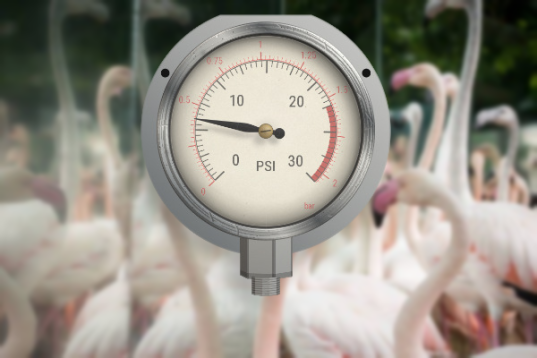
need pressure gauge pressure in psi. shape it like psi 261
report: psi 6
